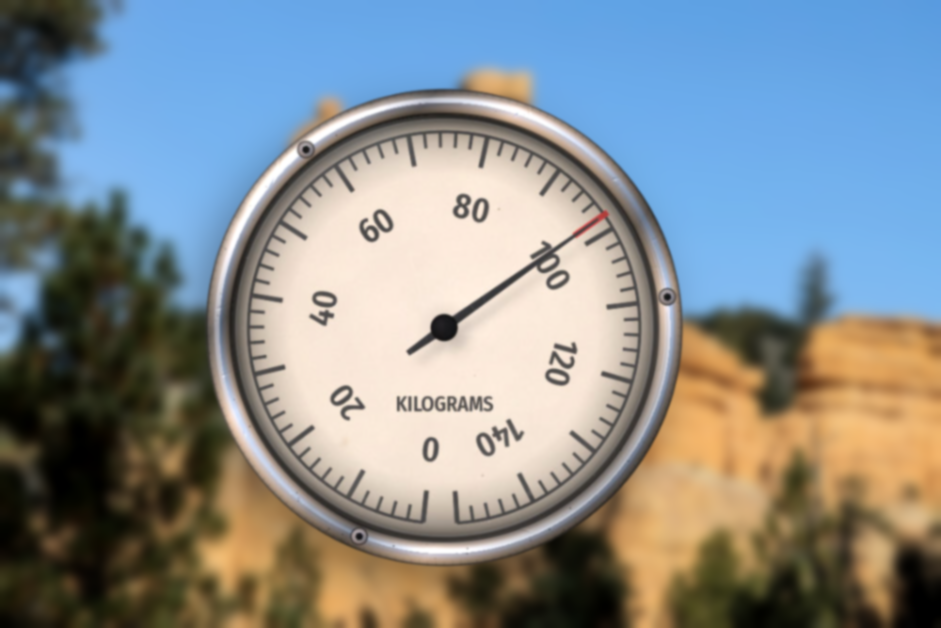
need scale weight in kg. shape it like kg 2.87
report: kg 98
